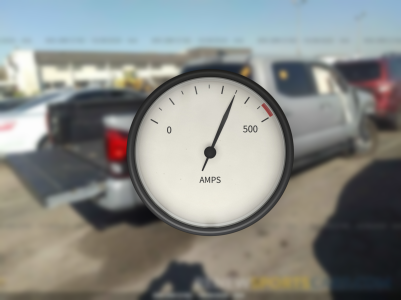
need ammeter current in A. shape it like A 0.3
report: A 350
